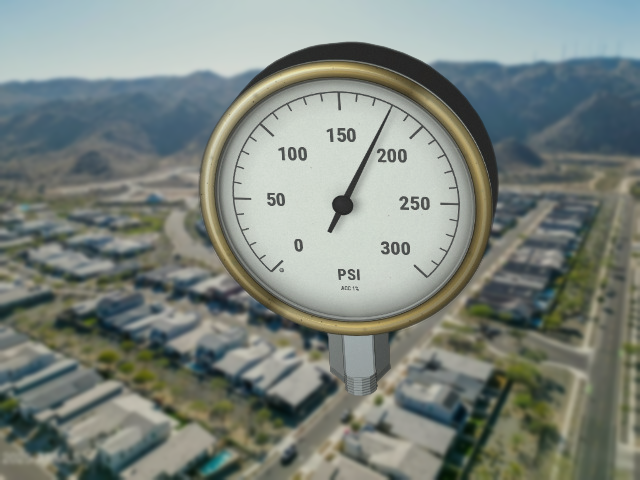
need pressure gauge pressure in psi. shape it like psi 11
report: psi 180
